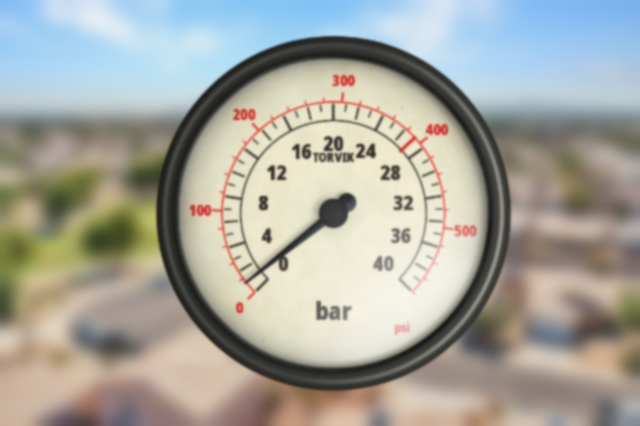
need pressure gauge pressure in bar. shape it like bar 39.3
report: bar 1
